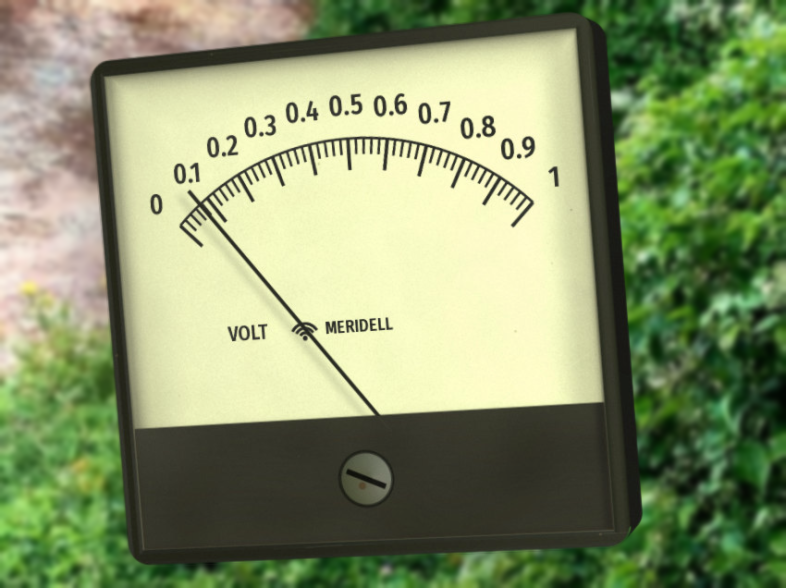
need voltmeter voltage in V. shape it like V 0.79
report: V 0.08
